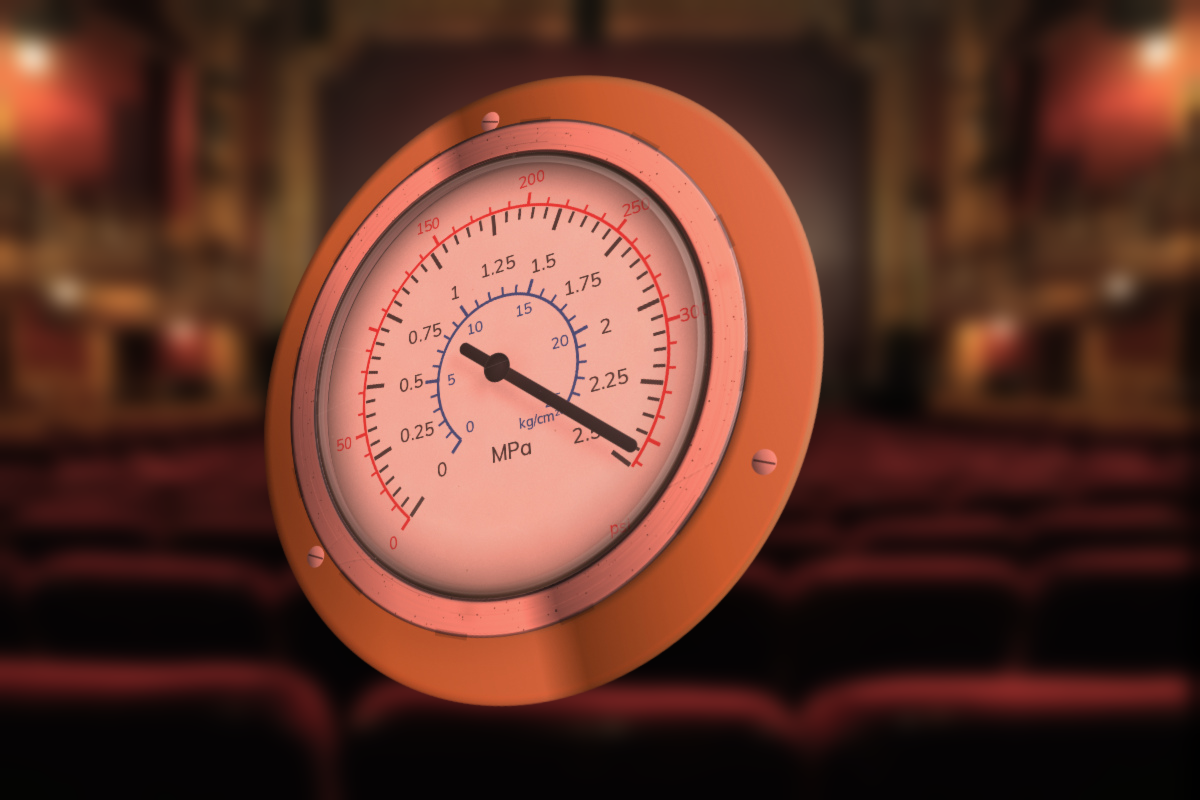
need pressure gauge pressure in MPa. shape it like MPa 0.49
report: MPa 2.45
